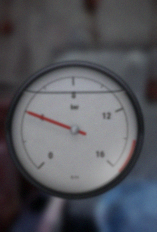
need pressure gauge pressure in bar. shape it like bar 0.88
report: bar 4
